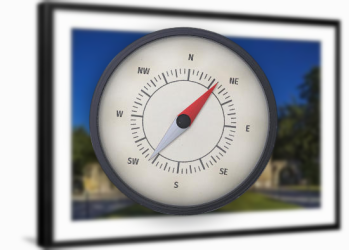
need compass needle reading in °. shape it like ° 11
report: ° 35
